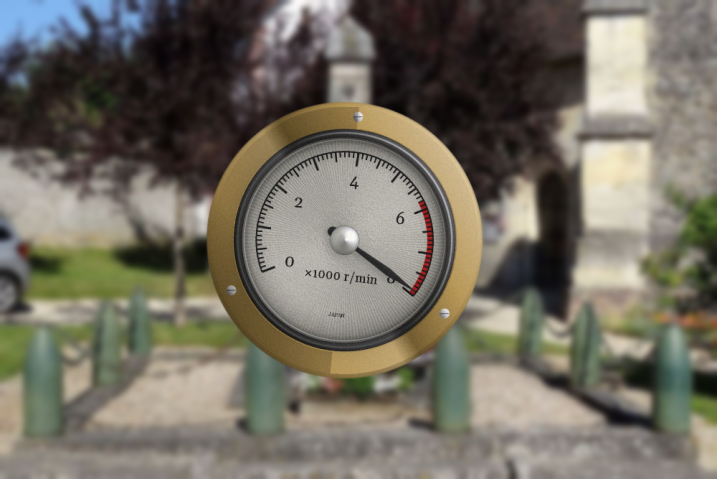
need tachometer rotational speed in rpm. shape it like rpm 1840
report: rpm 7900
